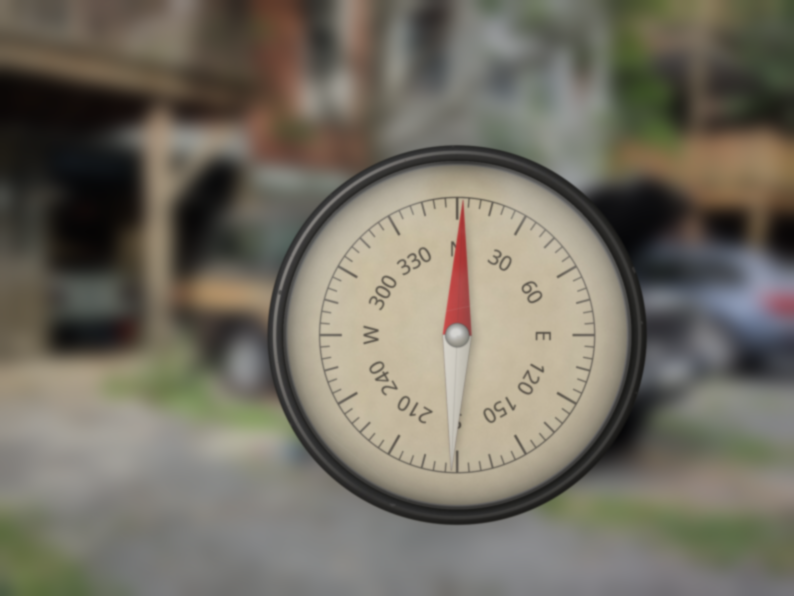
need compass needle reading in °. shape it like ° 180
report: ° 2.5
